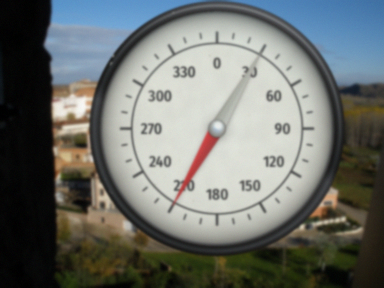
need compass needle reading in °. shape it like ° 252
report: ° 210
